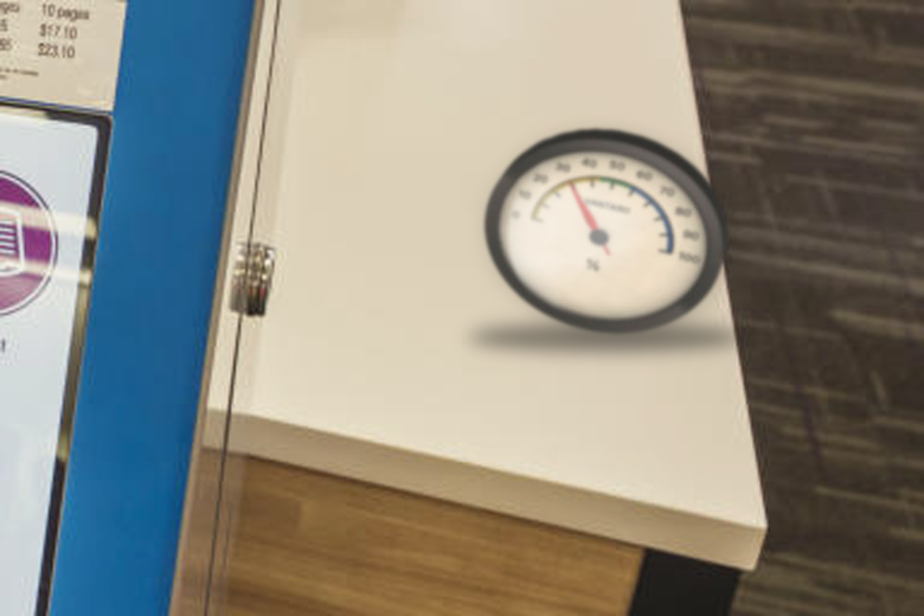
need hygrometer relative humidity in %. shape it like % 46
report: % 30
